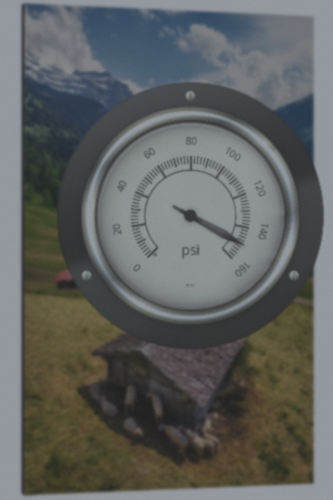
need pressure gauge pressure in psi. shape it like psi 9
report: psi 150
